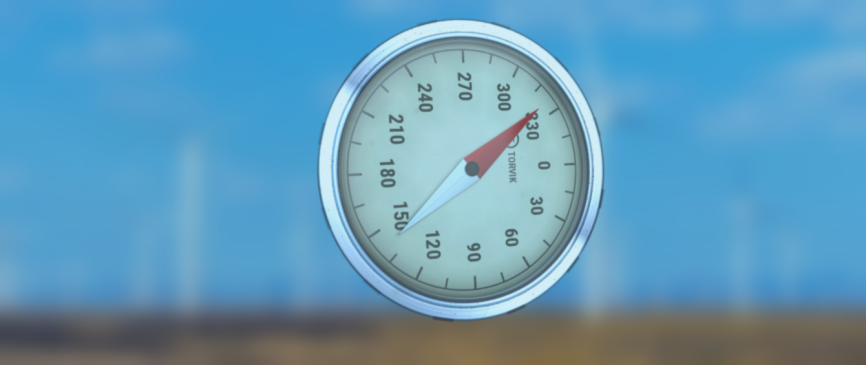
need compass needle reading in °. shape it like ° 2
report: ° 322.5
